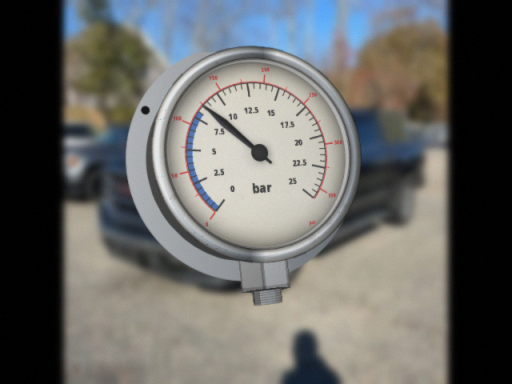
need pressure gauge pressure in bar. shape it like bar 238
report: bar 8.5
